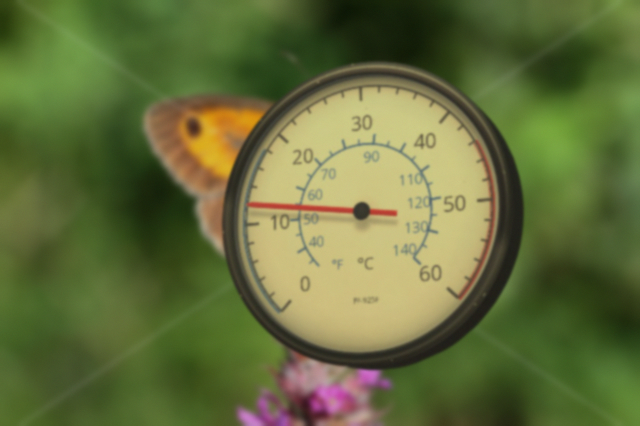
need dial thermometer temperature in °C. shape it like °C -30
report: °C 12
